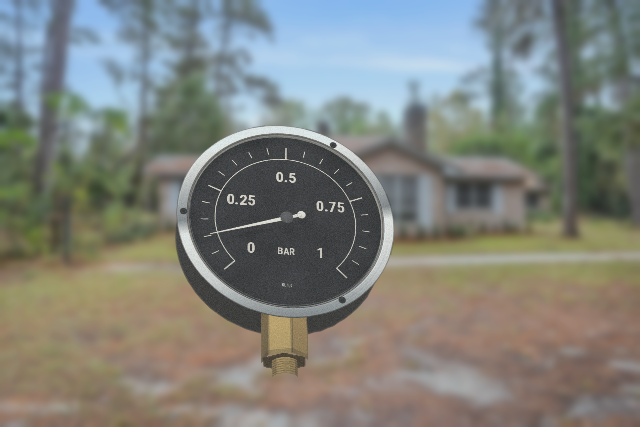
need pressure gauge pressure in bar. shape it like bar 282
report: bar 0.1
